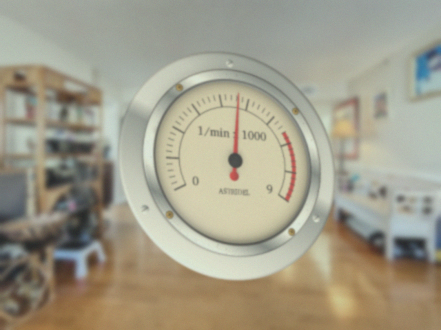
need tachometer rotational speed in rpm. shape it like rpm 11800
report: rpm 4600
